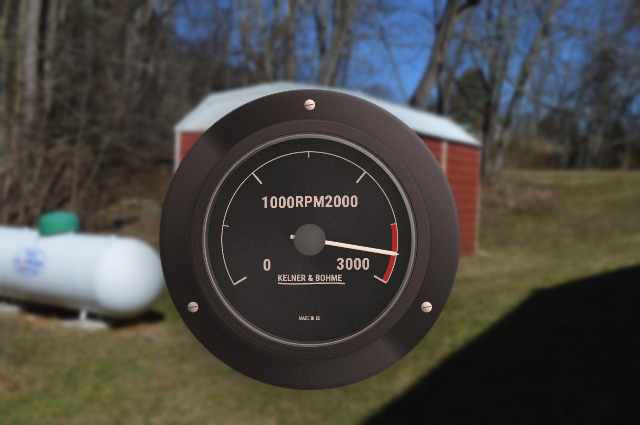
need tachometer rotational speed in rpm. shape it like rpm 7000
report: rpm 2750
